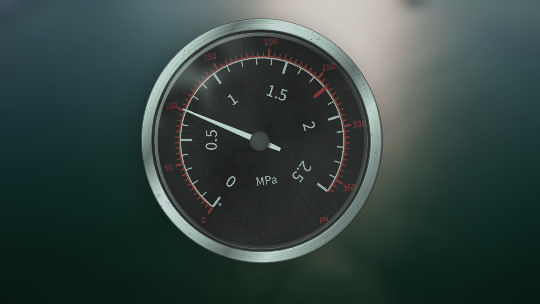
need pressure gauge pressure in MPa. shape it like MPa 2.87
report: MPa 0.7
